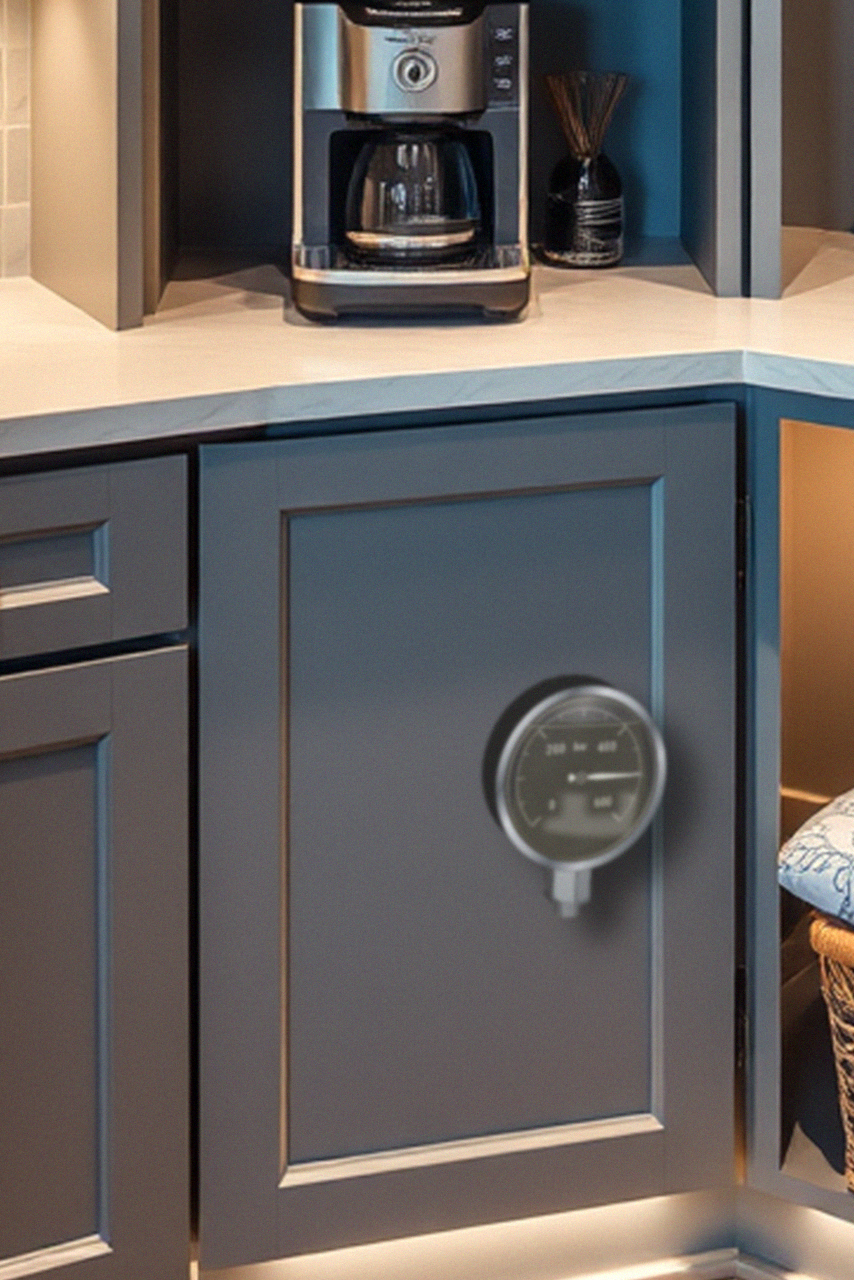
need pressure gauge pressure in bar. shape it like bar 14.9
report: bar 500
